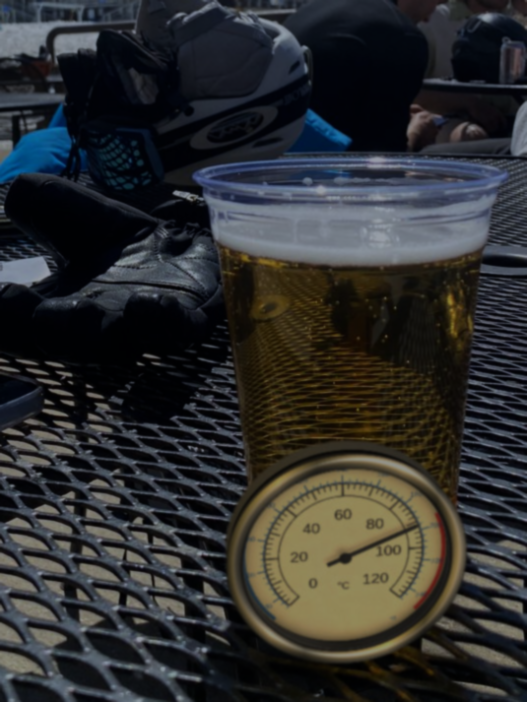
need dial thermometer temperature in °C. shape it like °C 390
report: °C 90
